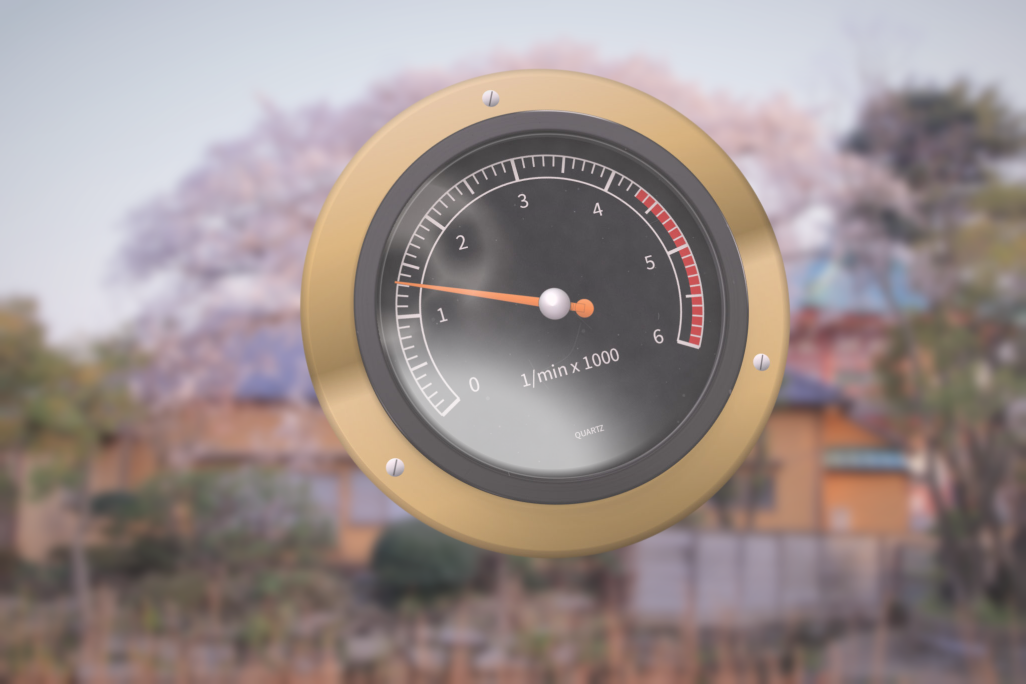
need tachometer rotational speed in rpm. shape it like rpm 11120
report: rpm 1300
